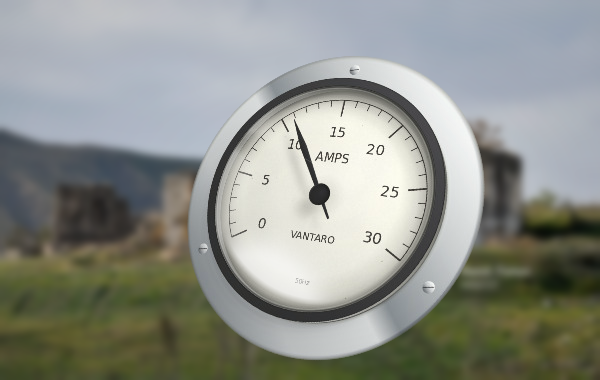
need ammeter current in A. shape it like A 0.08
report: A 11
